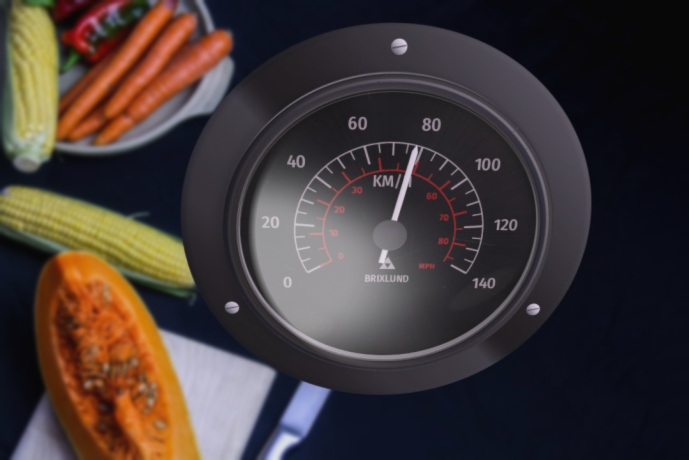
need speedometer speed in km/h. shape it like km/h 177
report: km/h 77.5
